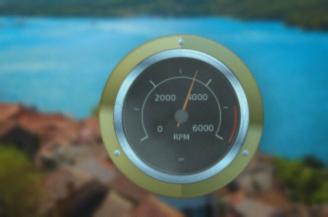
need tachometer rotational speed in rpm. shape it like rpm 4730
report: rpm 3500
